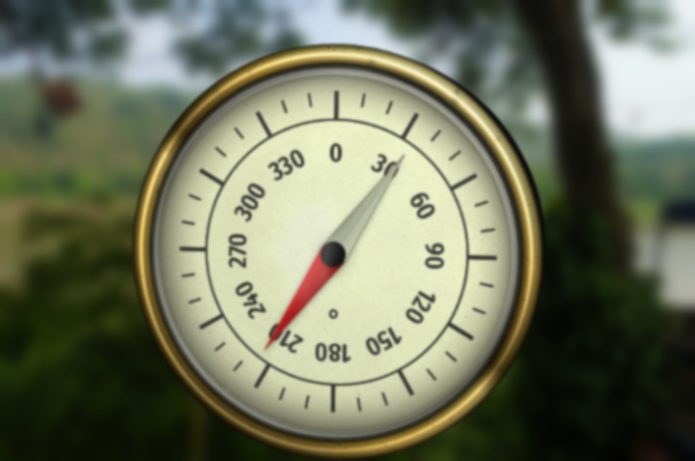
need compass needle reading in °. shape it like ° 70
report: ° 215
